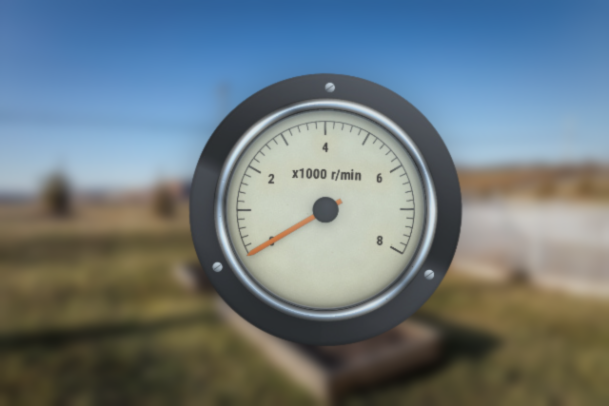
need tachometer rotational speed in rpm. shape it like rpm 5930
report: rpm 0
